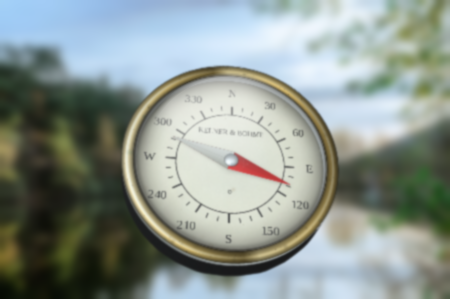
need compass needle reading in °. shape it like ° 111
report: ° 110
